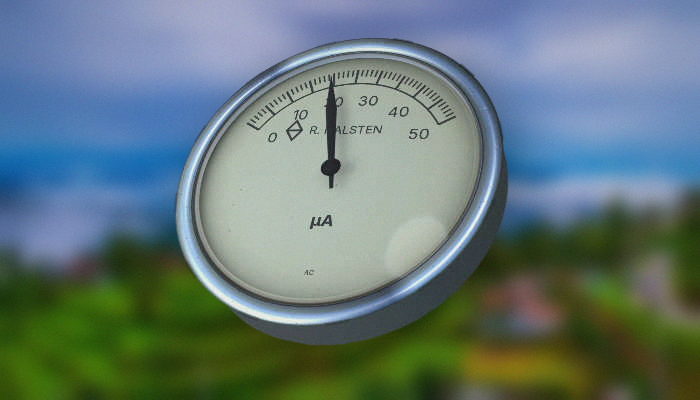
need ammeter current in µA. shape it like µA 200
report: µA 20
